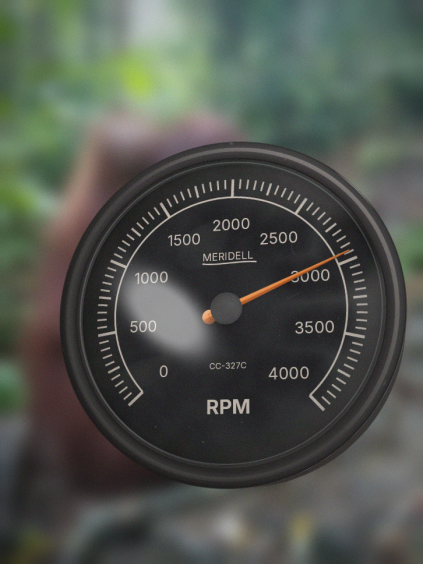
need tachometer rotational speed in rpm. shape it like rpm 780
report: rpm 2950
